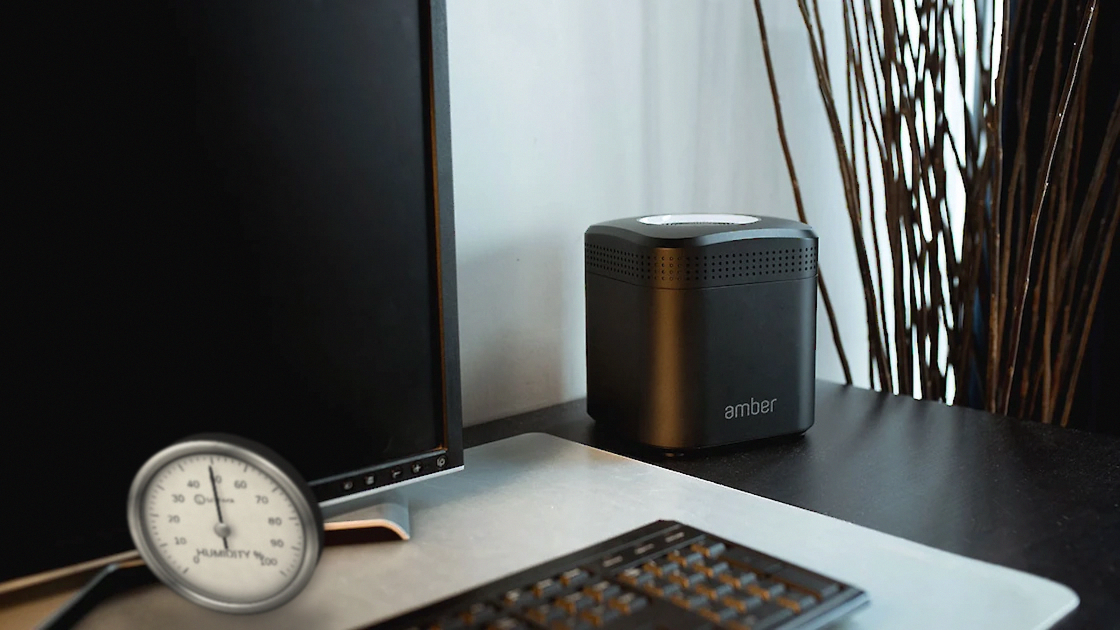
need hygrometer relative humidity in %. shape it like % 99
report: % 50
